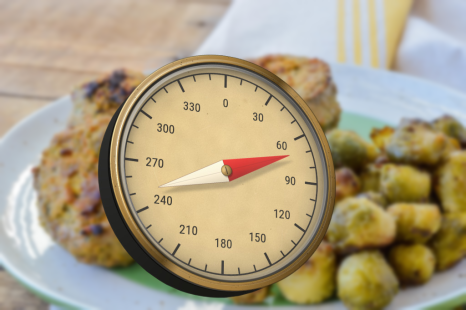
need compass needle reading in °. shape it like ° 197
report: ° 70
